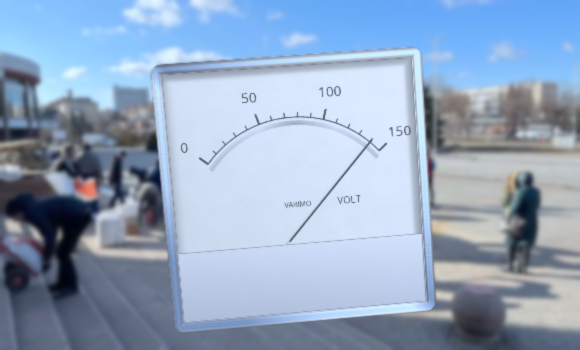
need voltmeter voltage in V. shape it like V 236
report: V 140
